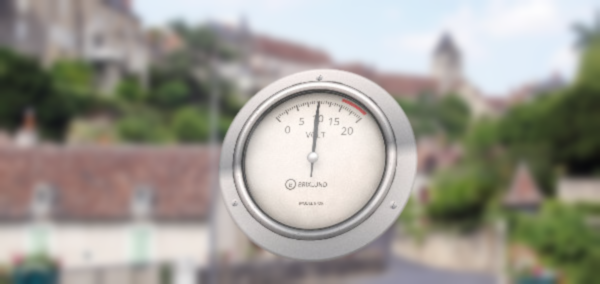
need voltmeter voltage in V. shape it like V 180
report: V 10
